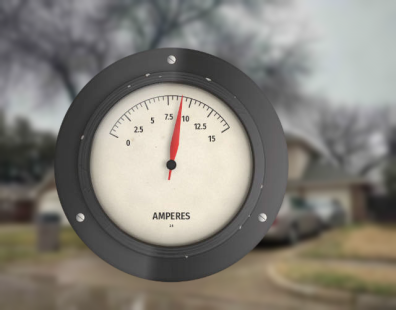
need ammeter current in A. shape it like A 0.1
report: A 9
